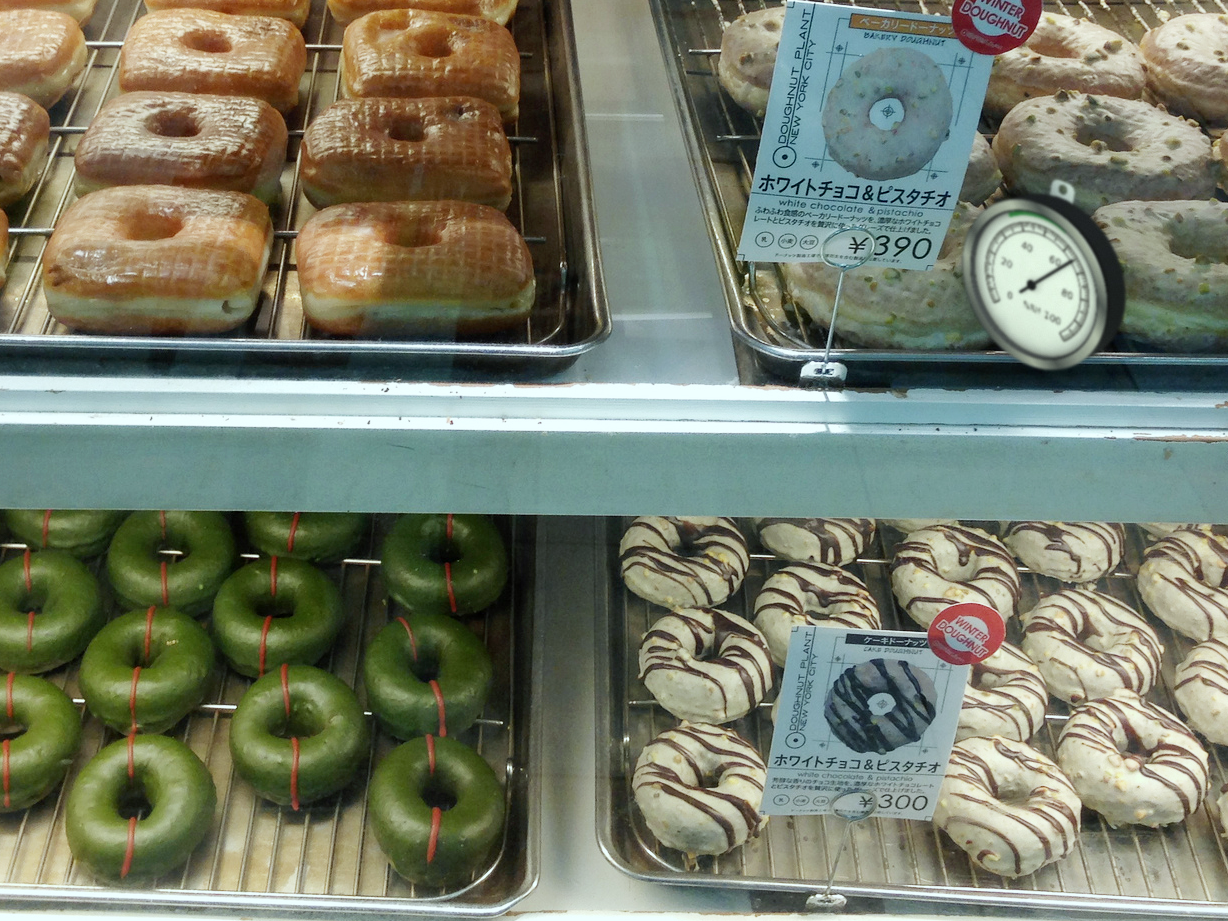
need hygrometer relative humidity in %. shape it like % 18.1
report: % 65
